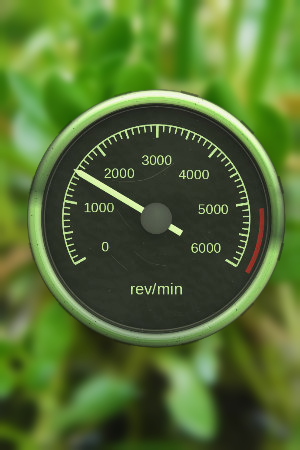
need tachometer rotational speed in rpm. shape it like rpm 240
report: rpm 1500
